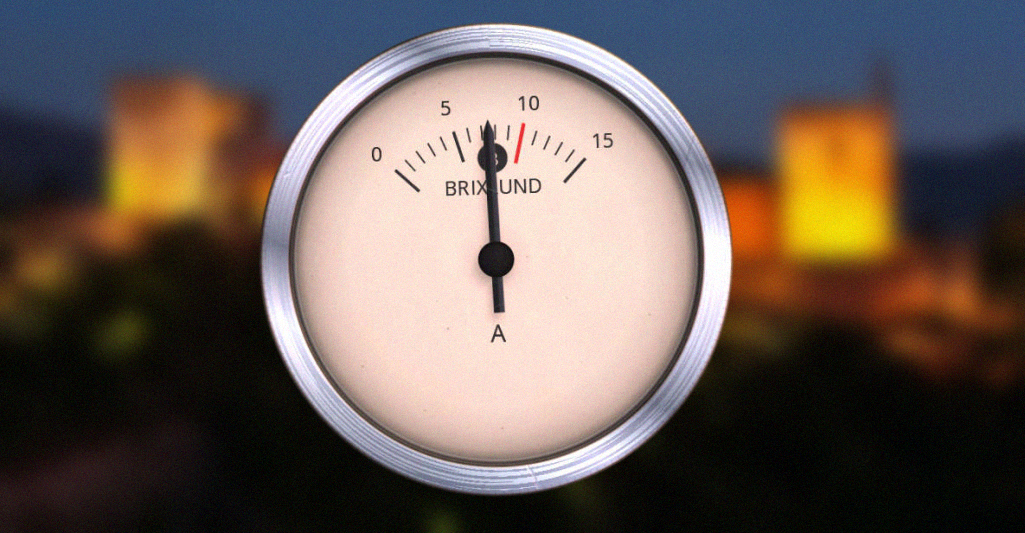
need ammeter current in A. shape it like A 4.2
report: A 7.5
